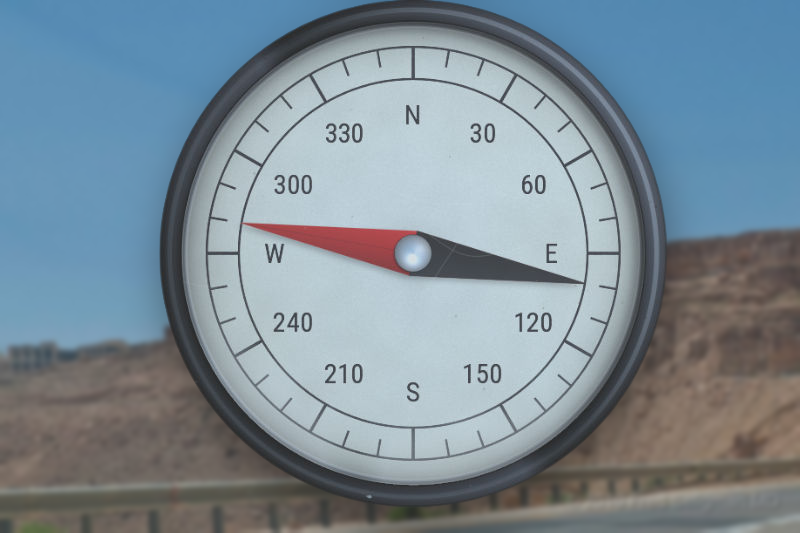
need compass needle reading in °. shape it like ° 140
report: ° 280
